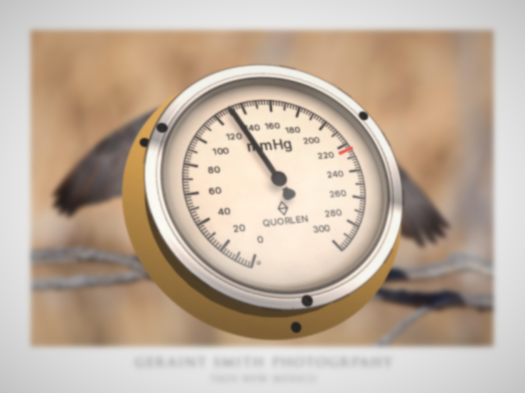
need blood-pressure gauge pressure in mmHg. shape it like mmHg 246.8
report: mmHg 130
